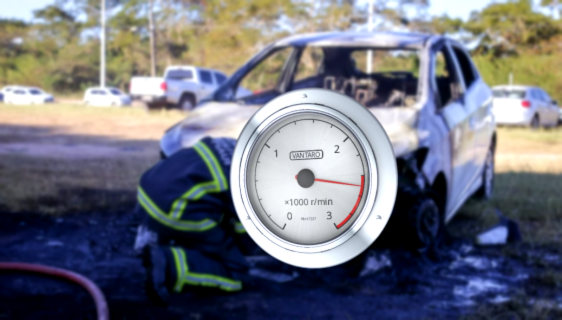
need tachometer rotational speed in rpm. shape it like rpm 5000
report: rpm 2500
